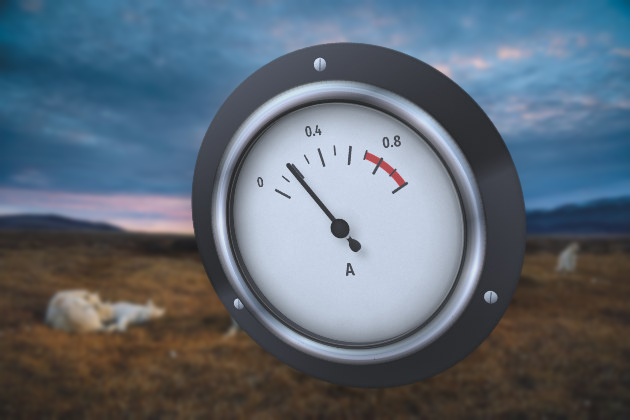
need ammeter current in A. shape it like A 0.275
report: A 0.2
